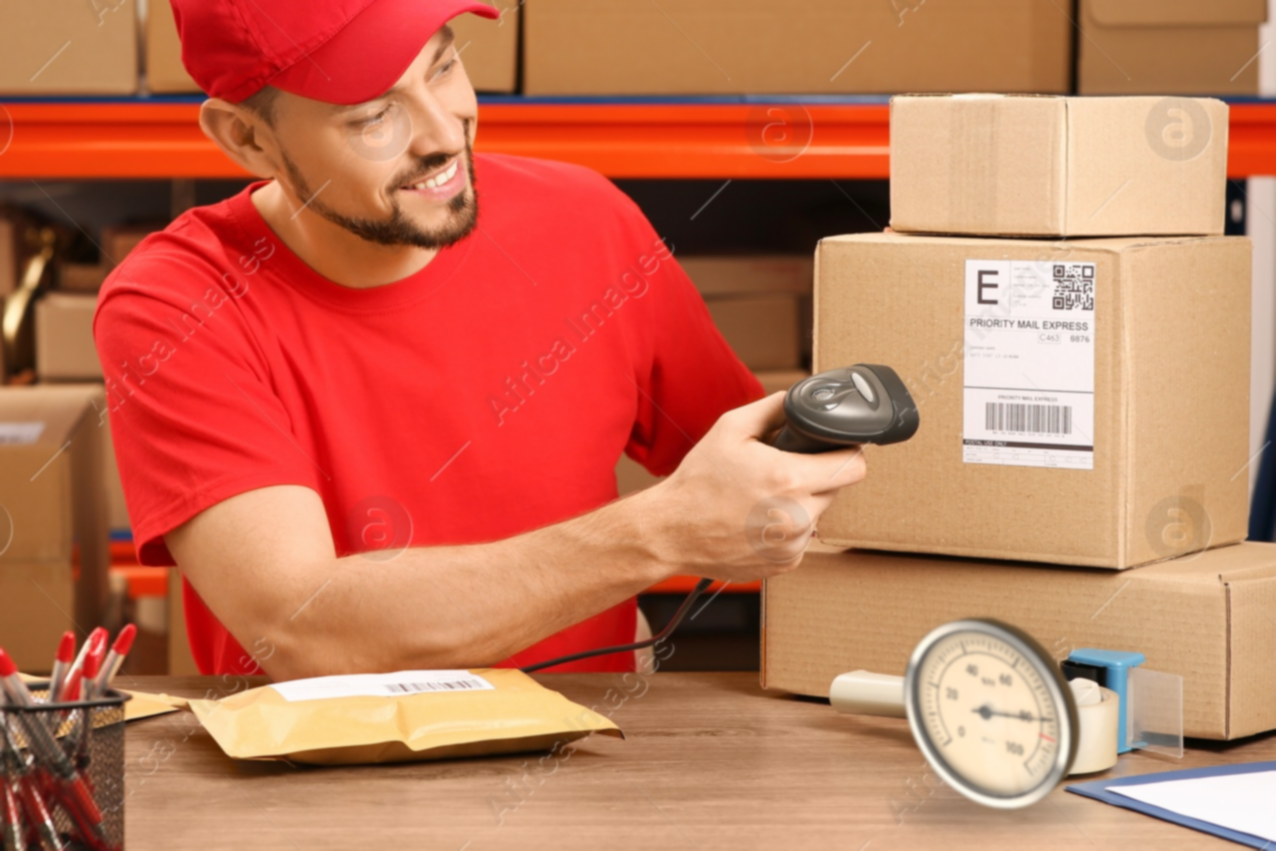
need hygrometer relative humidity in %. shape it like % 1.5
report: % 80
